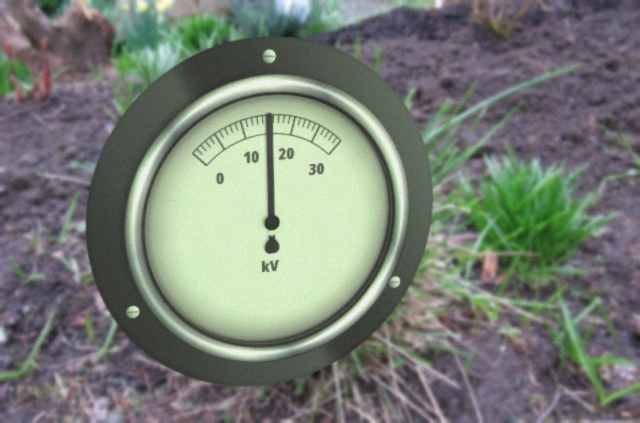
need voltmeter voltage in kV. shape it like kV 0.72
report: kV 15
